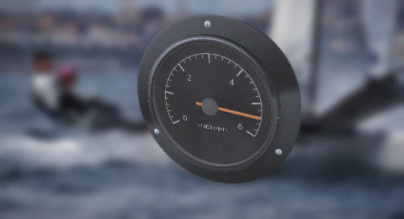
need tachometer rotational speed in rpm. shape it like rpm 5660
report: rpm 5400
